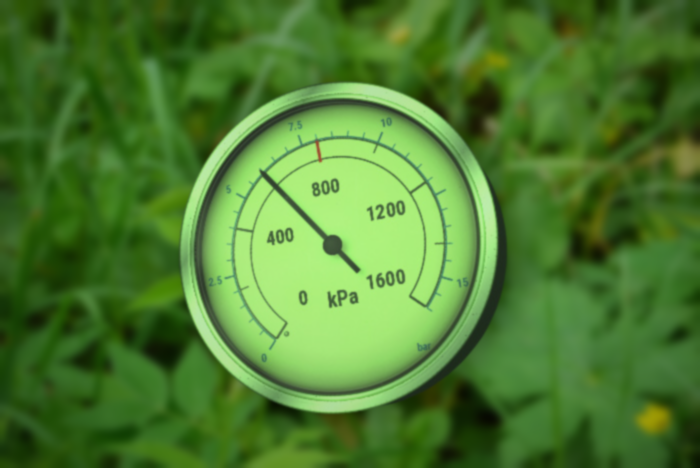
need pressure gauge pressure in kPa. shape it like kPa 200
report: kPa 600
